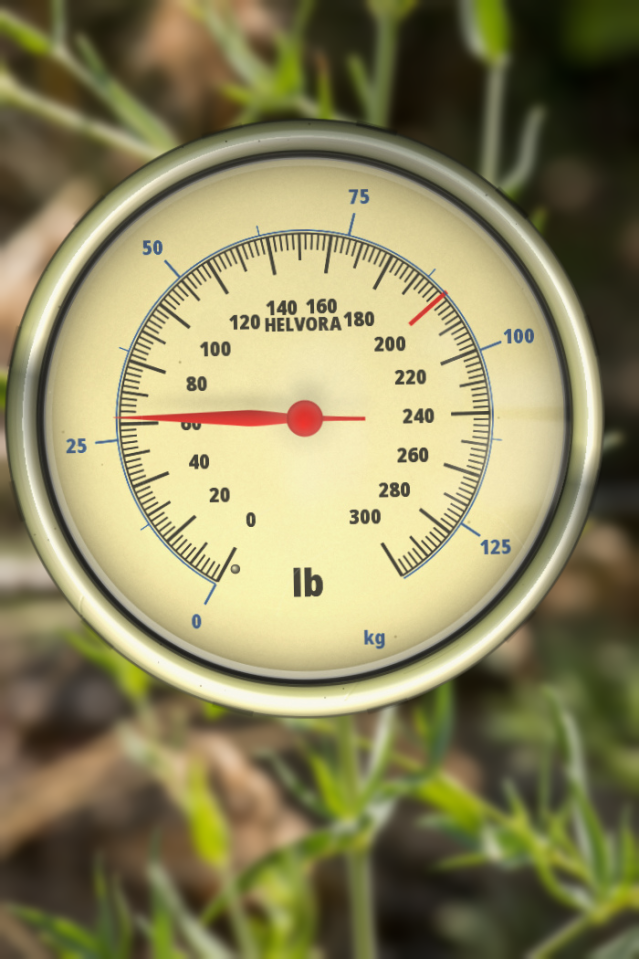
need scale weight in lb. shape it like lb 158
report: lb 62
